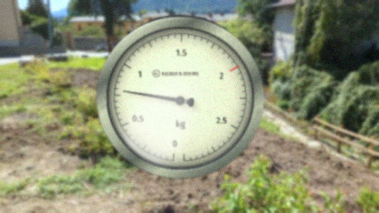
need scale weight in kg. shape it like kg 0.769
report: kg 0.8
